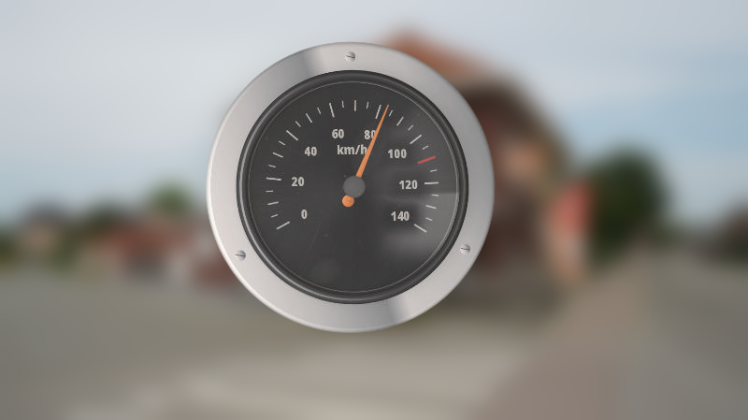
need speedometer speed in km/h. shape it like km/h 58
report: km/h 82.5
